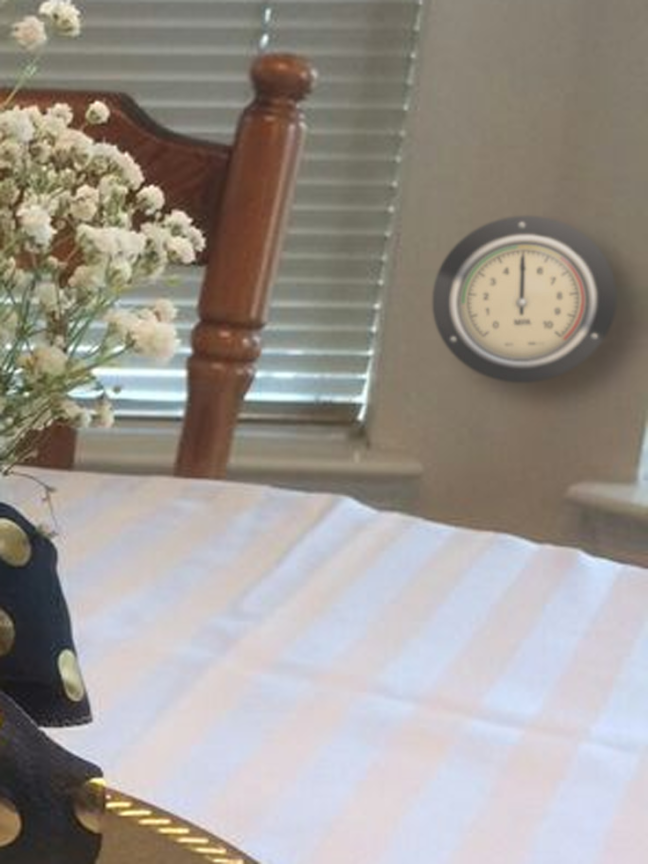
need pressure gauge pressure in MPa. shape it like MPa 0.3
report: MPa 5
